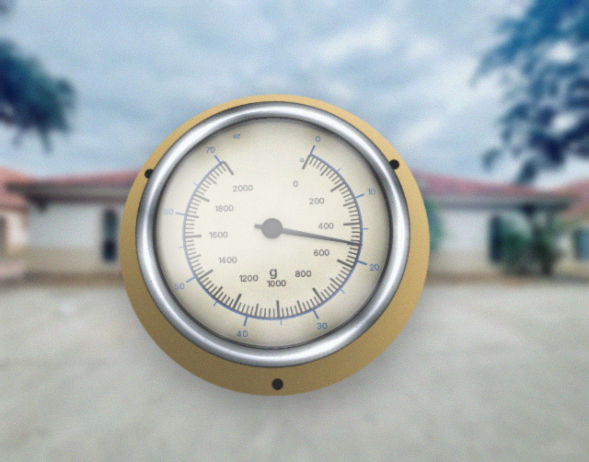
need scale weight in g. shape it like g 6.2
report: g 500
